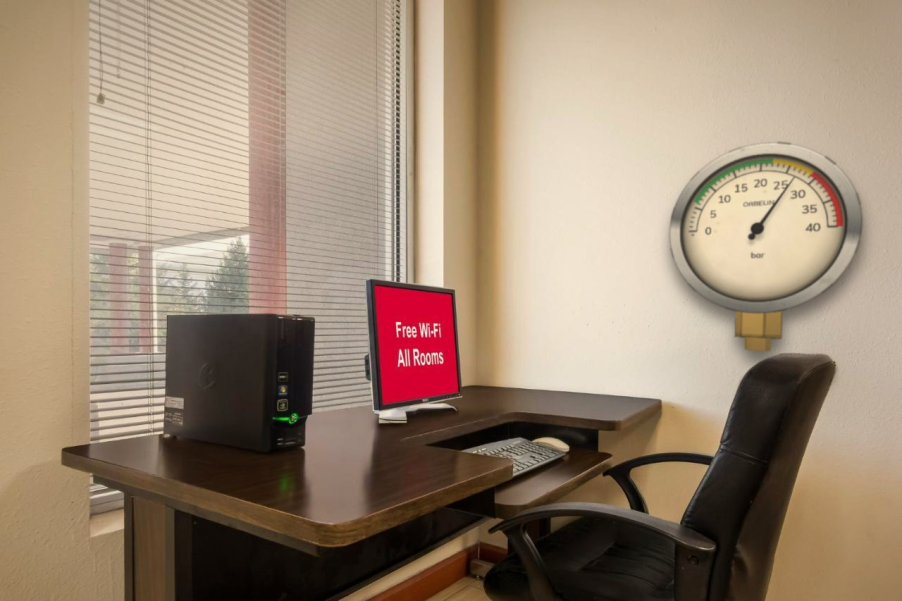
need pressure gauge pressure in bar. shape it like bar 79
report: bar 27
